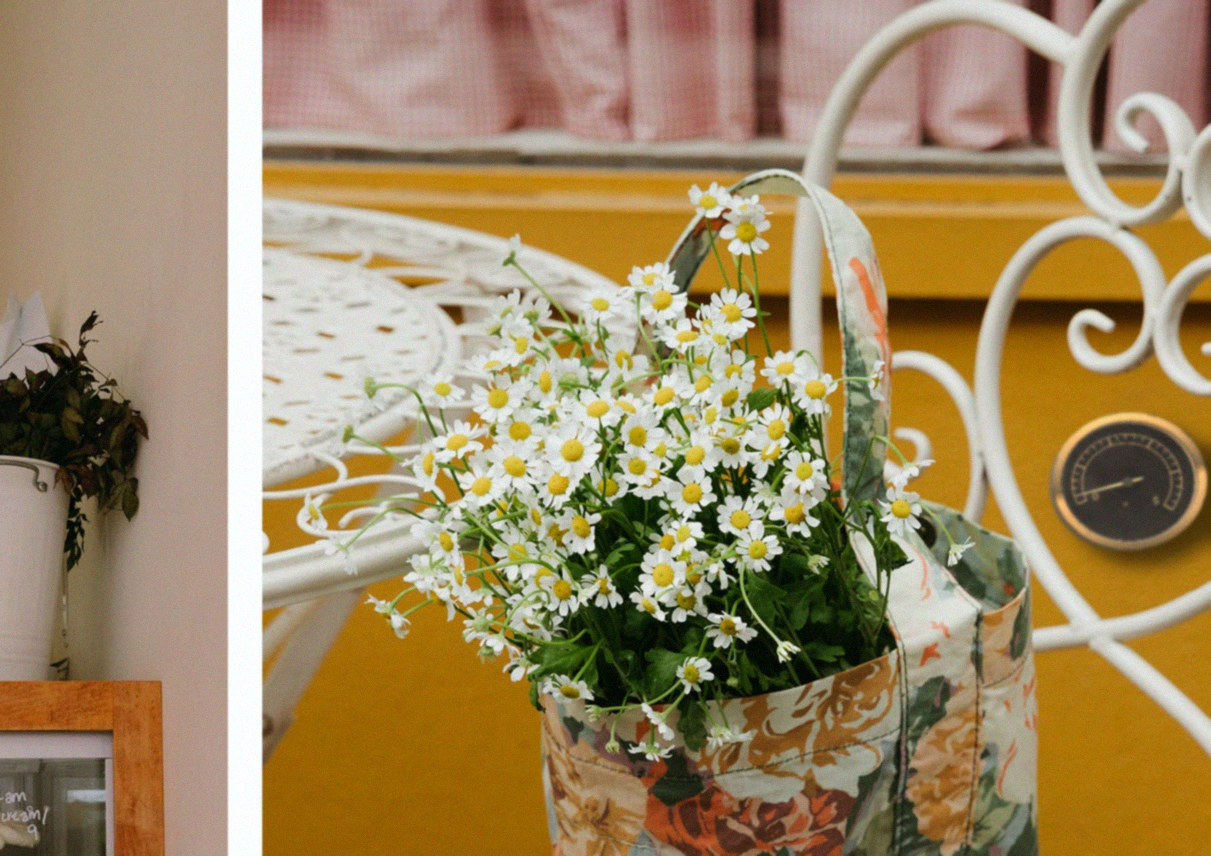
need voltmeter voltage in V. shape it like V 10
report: V 0.2
